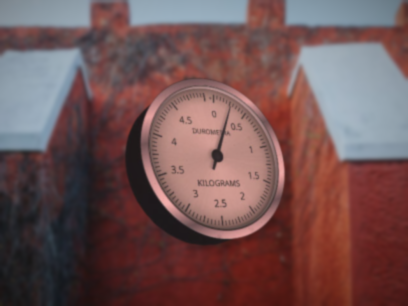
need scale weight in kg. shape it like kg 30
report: kg 0.25
